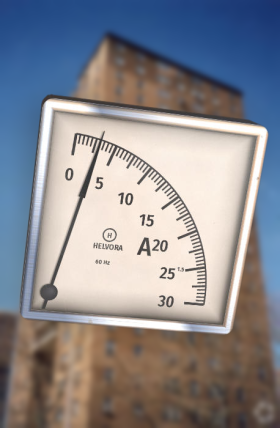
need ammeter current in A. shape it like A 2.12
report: A 3
